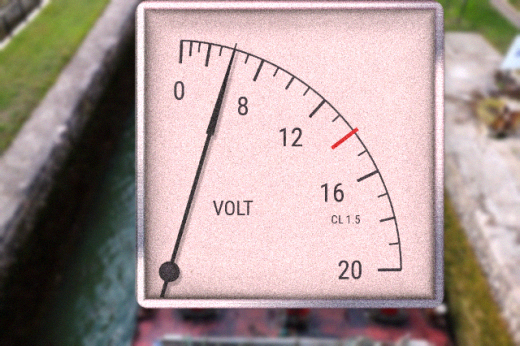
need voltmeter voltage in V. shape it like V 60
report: V 6
